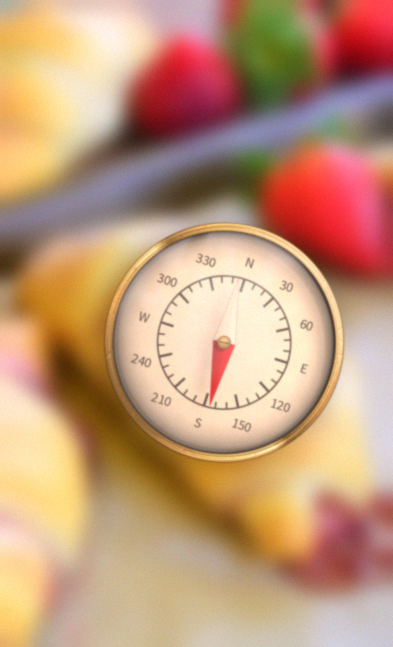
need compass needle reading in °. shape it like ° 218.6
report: ° 175
